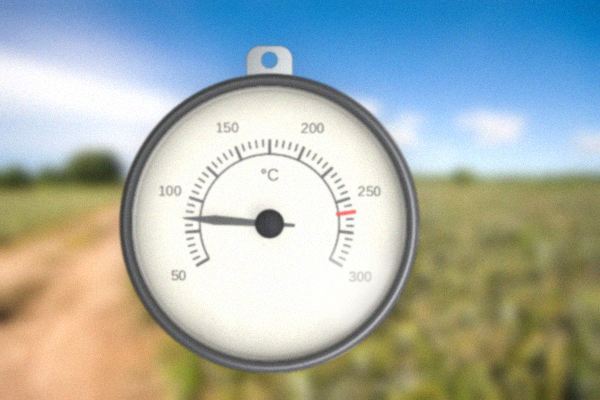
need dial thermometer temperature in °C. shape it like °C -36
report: °C 85
